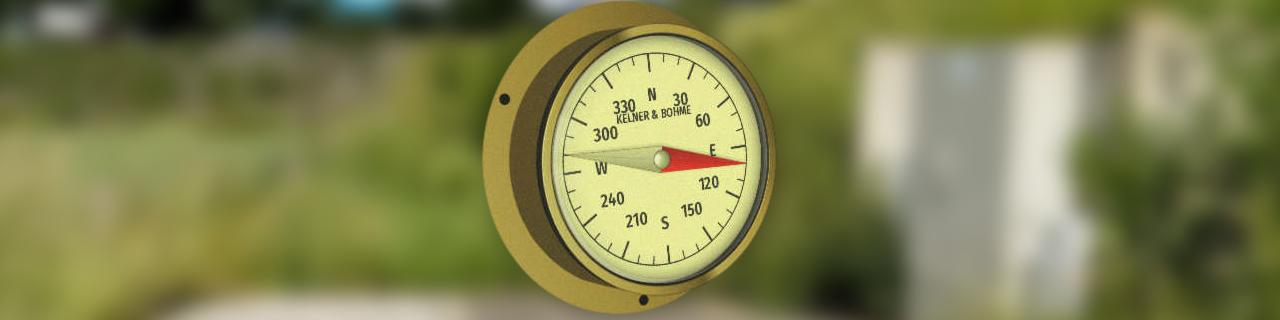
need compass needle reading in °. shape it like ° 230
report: ° 100
